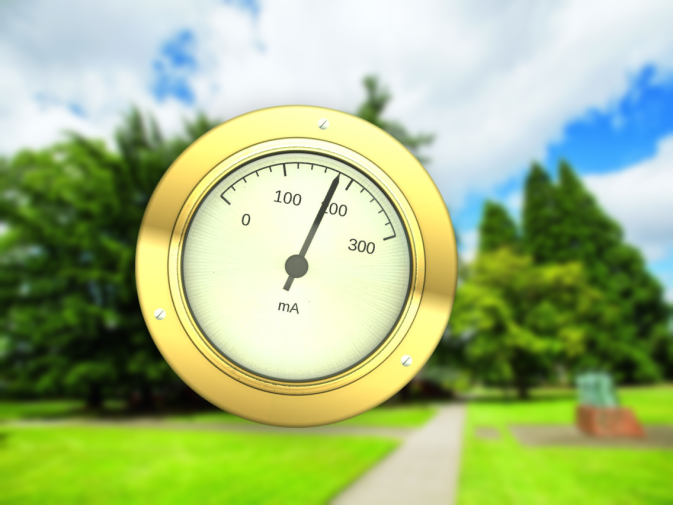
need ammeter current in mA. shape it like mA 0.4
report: mA 180
